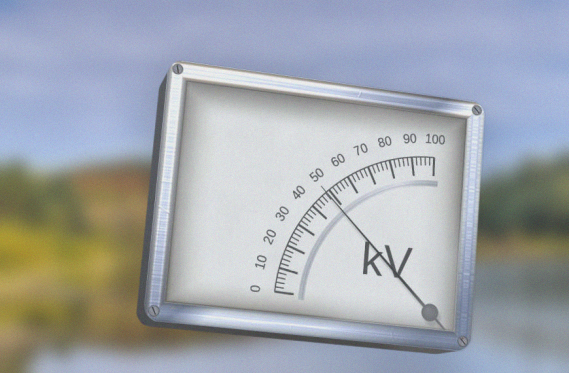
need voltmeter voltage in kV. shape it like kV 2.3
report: kV 48
